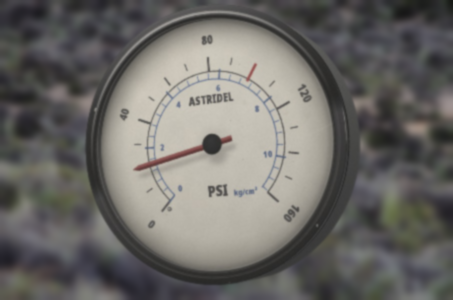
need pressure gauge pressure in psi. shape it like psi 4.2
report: psi 20
